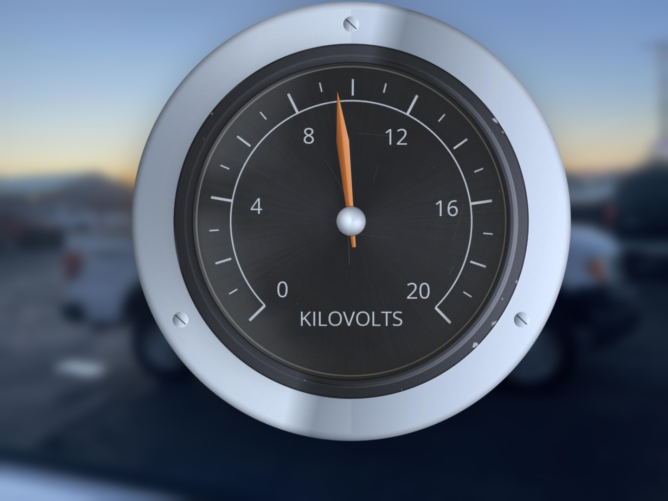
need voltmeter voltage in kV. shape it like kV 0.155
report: kV 9.5
